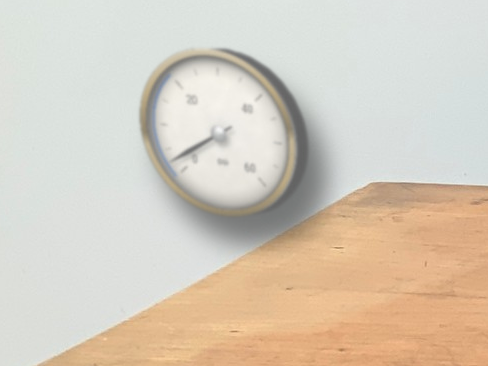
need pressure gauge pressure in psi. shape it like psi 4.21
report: psi 2.5
